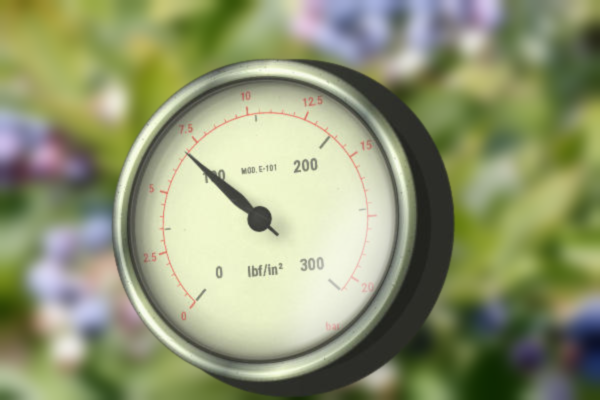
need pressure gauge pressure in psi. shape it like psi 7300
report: psi 100
